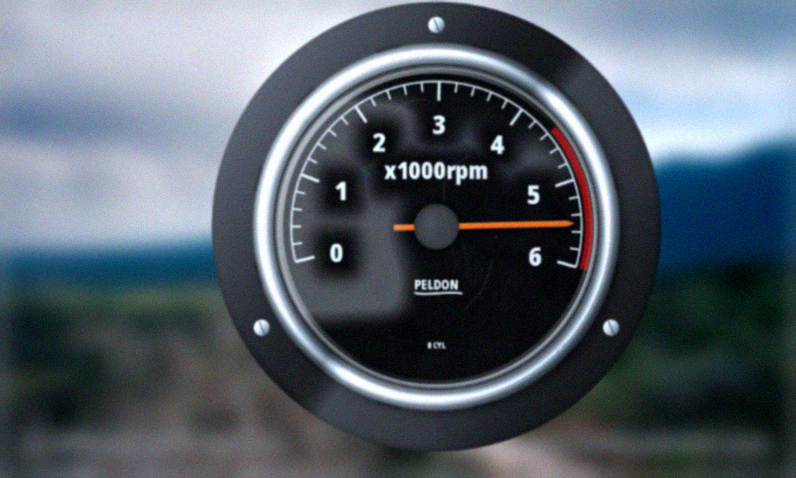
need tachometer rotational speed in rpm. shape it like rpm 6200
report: rpm 5500
